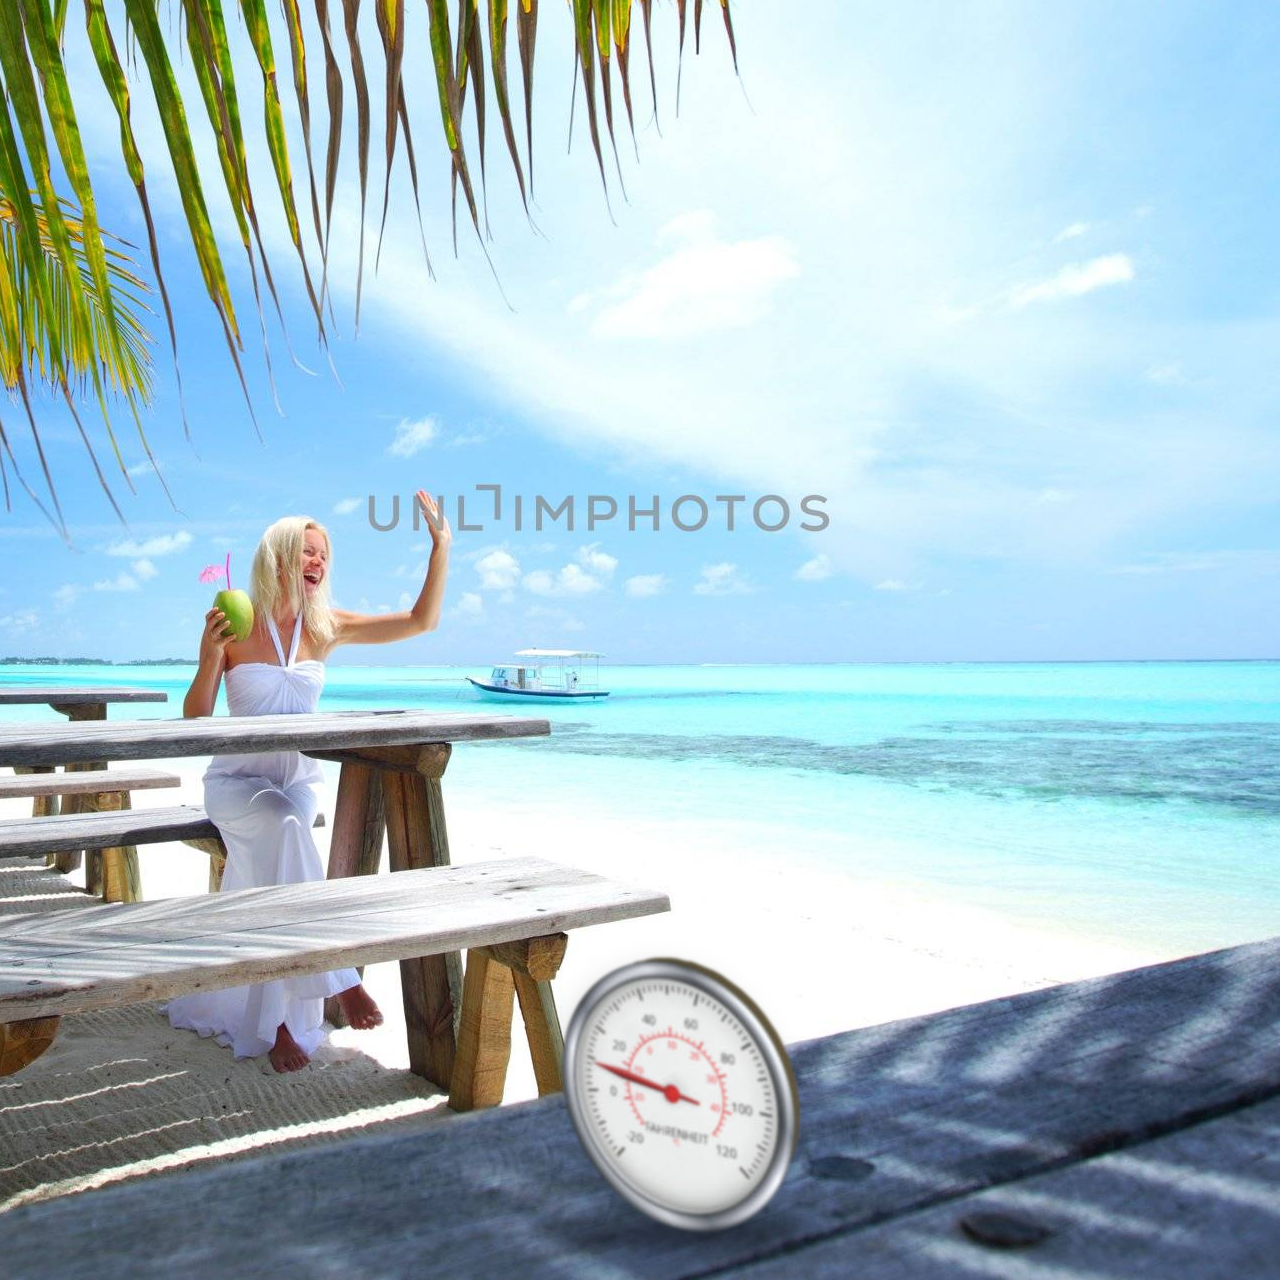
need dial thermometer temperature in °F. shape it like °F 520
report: °F 10
